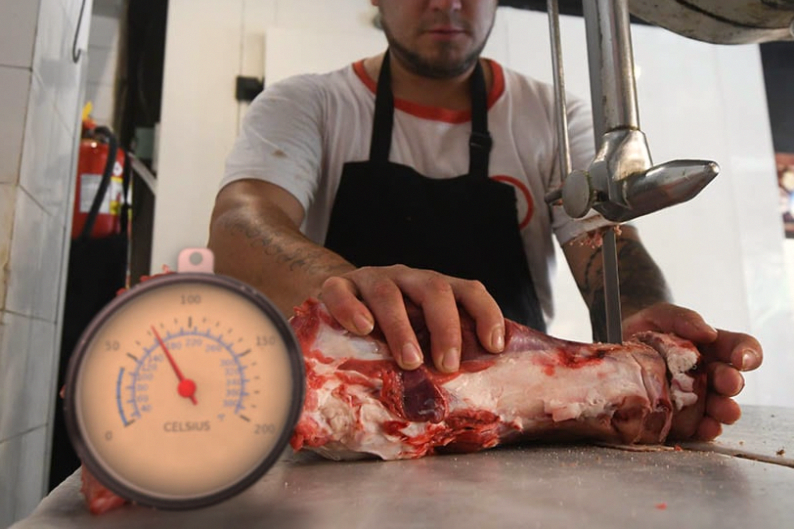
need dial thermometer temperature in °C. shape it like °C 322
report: °C 75
